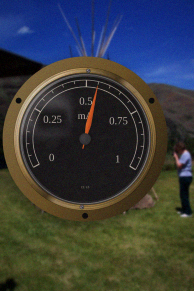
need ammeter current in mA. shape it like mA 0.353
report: mA 0.55
